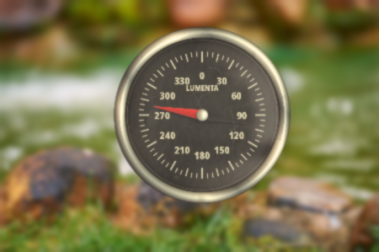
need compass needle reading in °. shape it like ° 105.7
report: ° 280
